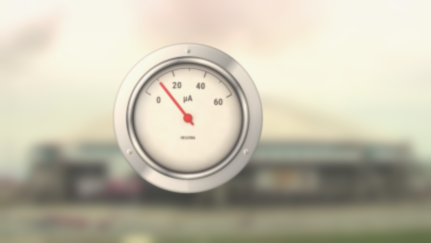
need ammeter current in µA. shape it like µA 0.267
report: µA 10
